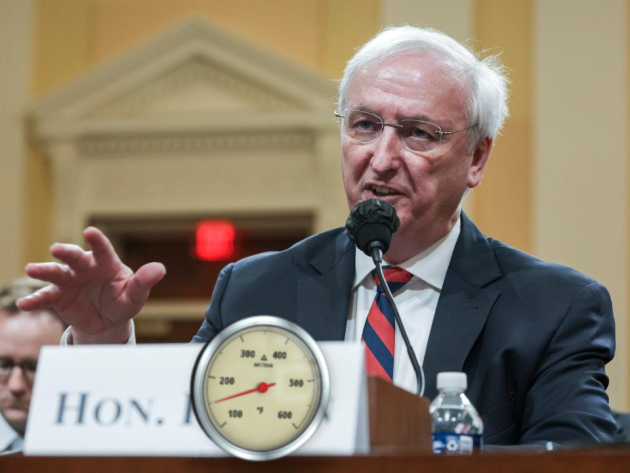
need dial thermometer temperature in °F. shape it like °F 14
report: °F 150
